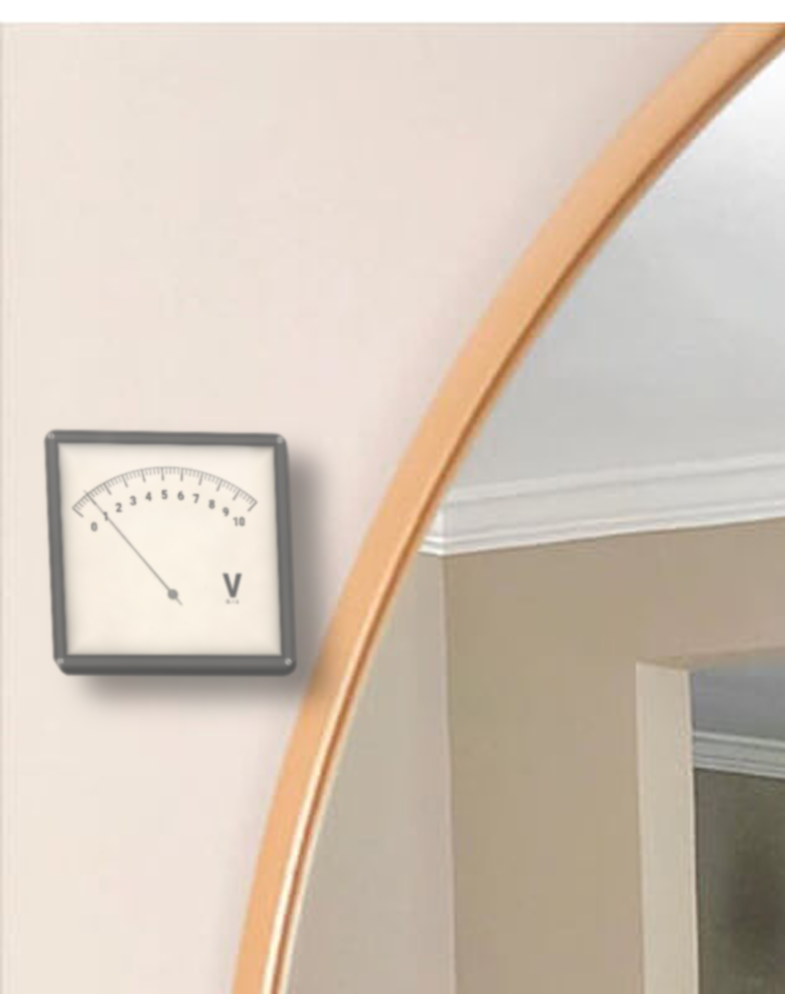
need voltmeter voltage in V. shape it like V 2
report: V 1
